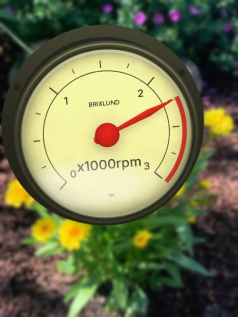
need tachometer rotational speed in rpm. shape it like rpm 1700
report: rpm 2250
